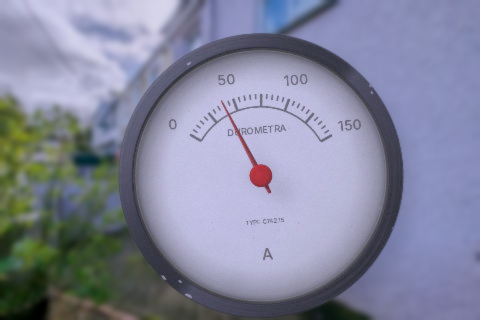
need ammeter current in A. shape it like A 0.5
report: A 40
